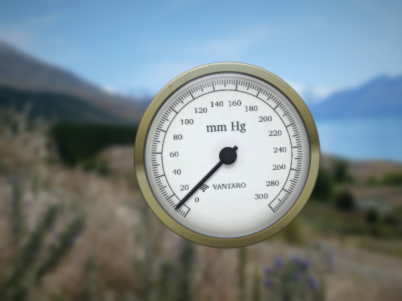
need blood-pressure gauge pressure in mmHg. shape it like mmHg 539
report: mmHg 10
